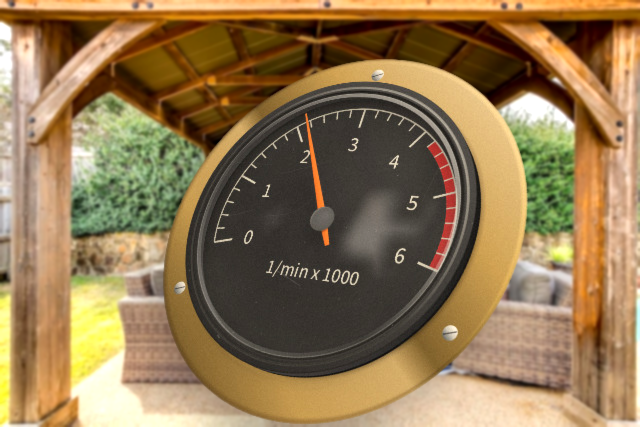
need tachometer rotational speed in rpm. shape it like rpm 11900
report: rpm 2200
